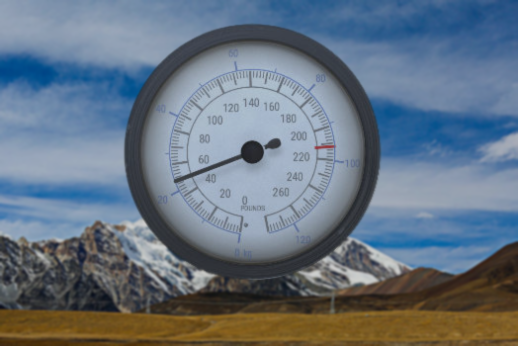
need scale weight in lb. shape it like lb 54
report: lb 50
